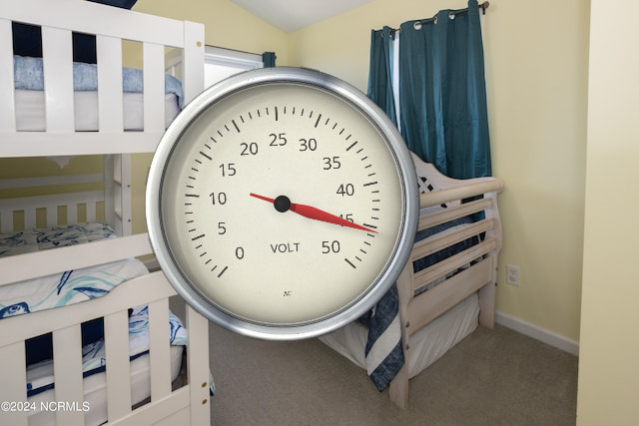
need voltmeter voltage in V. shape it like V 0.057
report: V 45.5
